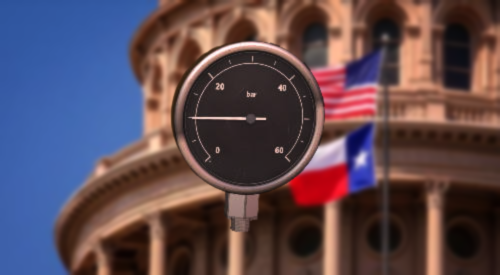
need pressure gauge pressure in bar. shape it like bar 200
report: bar 10
